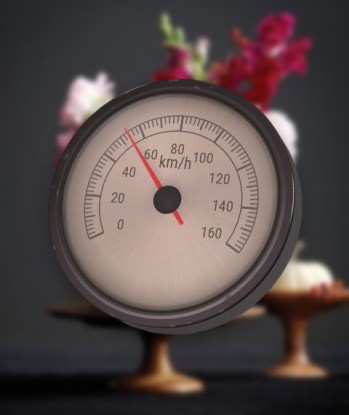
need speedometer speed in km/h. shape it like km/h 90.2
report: km/h 54
